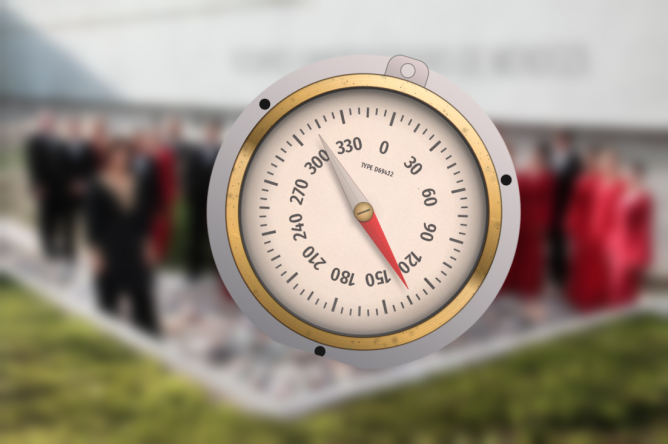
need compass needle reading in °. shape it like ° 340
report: ° 132.5
